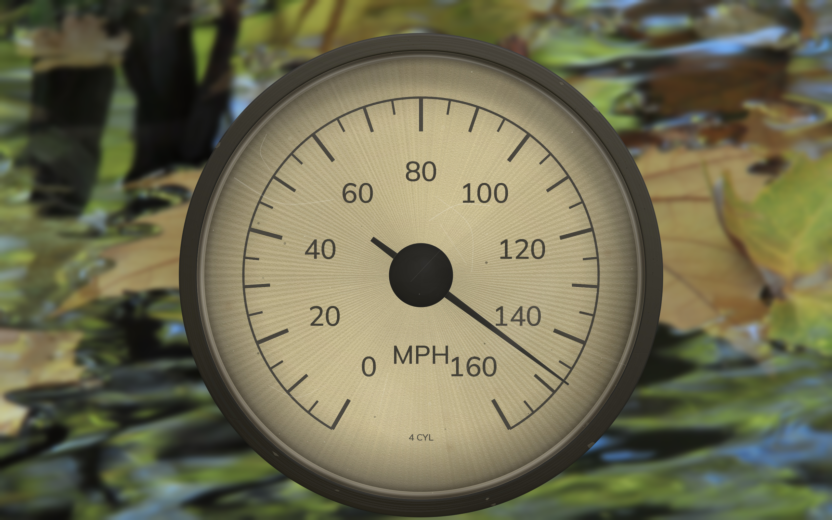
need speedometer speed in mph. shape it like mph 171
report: mph 147.5
